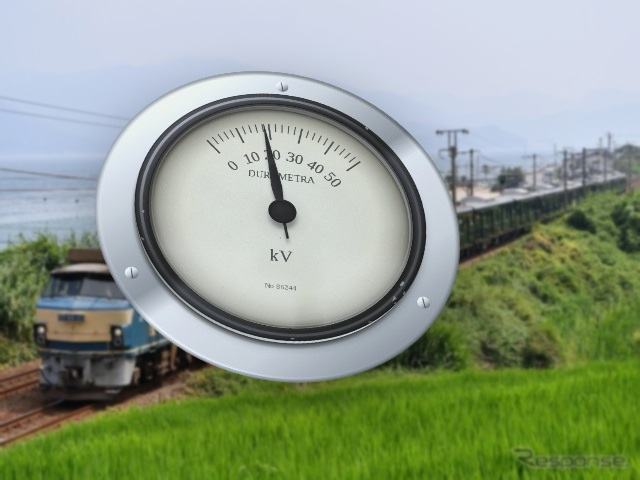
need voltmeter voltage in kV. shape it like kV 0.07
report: kV 18
